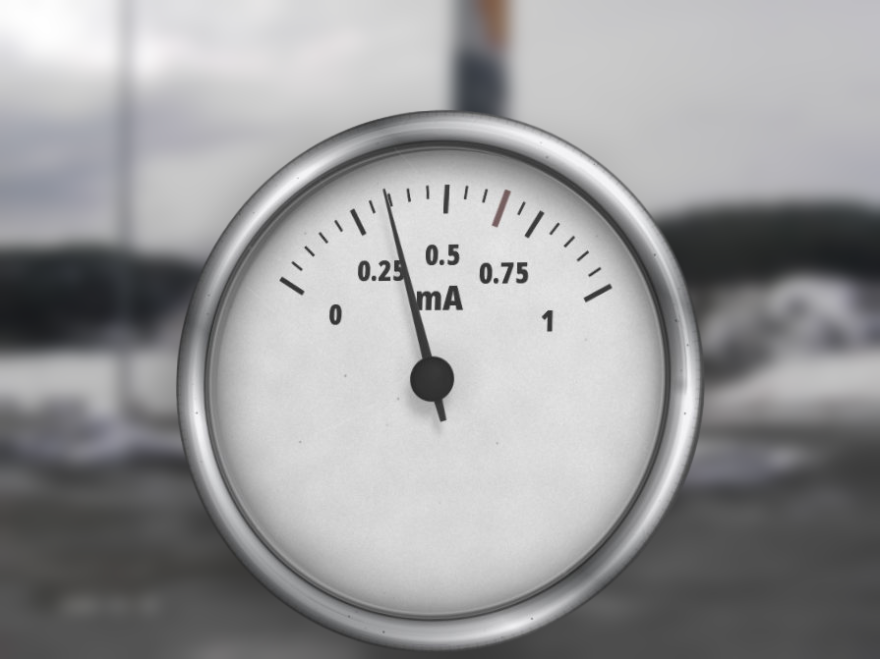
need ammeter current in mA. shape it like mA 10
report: mA 0.35
